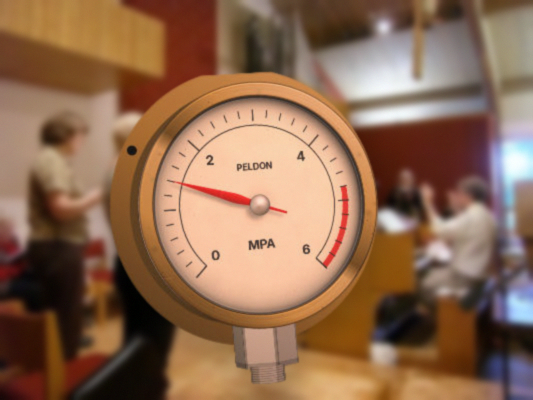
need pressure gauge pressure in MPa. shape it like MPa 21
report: MPa 1.4
